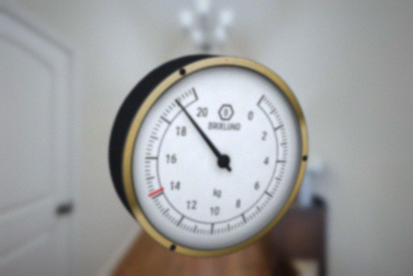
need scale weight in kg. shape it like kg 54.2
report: kg 19
